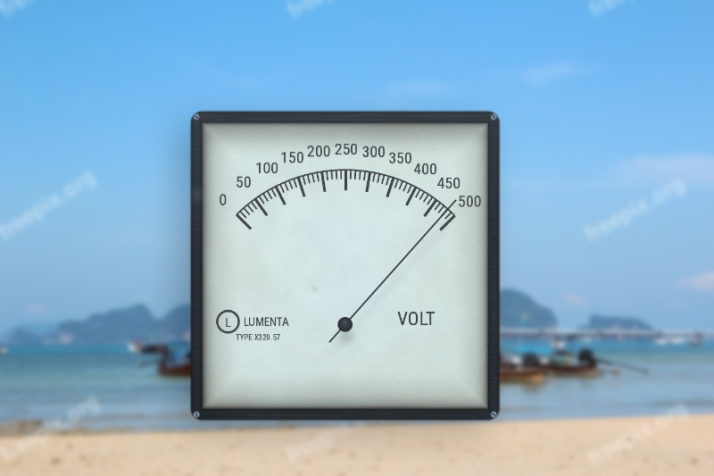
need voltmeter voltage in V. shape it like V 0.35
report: V 480
